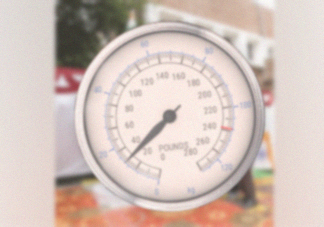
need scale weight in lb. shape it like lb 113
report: lb 30
